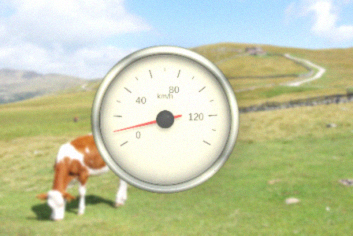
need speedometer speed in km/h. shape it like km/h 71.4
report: km/h 10
